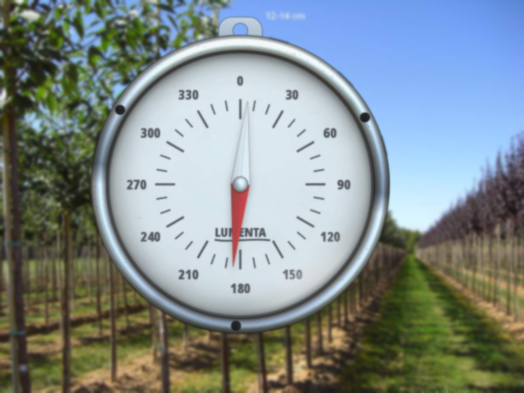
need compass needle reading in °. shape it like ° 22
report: ° 185
